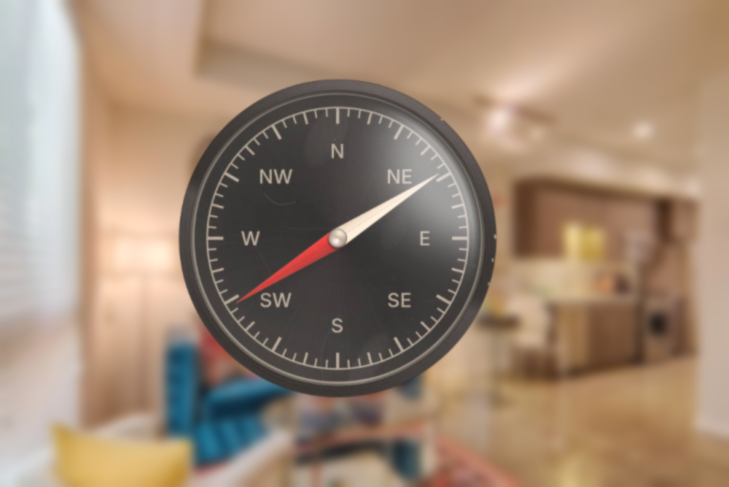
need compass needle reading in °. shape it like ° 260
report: ° 237.5
